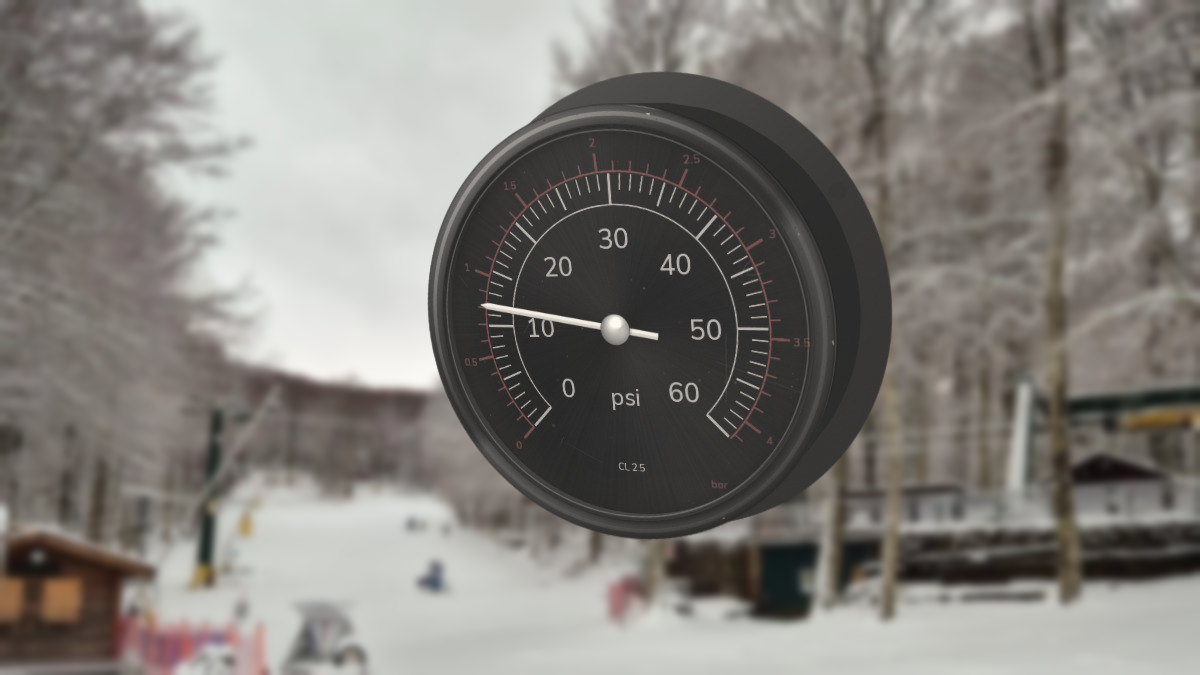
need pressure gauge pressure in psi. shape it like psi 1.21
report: psi 12
